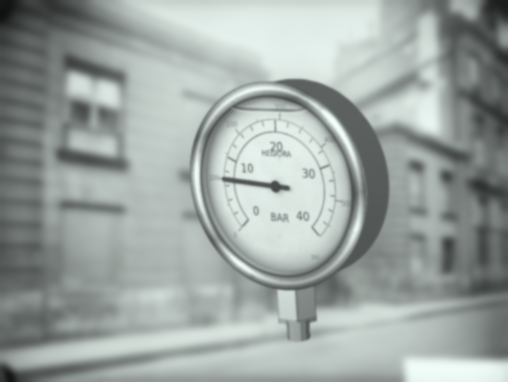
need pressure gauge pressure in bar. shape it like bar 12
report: bar 7
